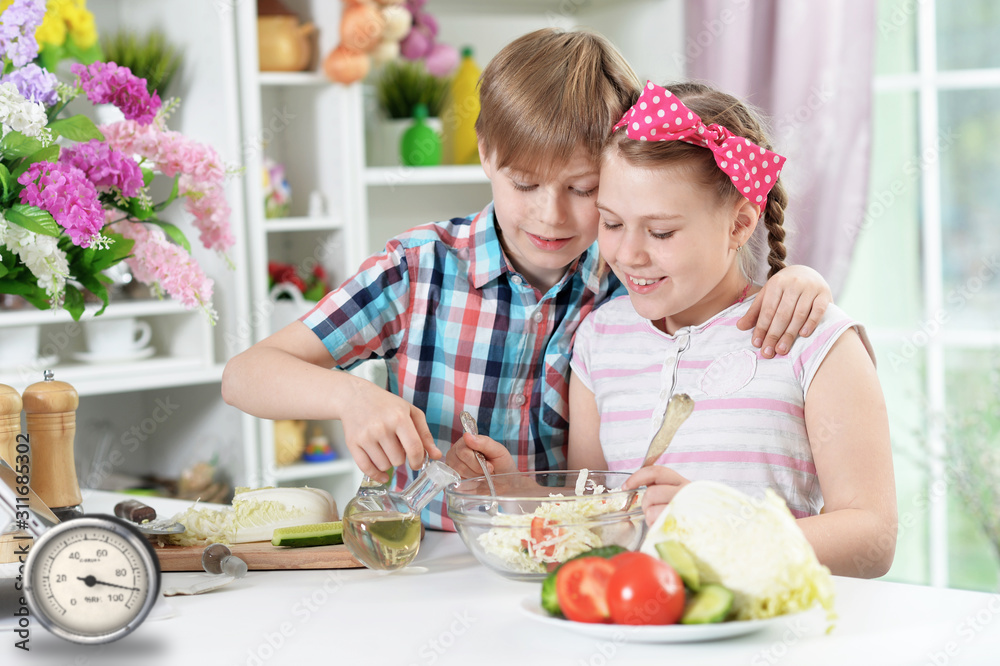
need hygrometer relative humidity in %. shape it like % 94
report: % 90
